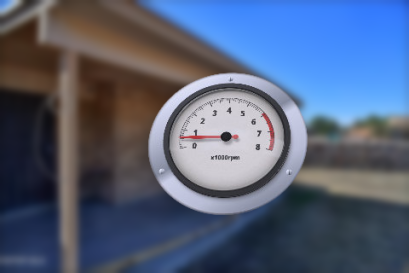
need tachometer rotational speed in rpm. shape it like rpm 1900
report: rpm 500
